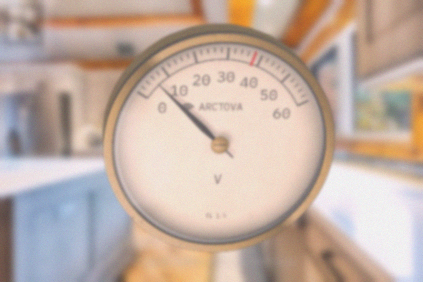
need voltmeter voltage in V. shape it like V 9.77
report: V 6
